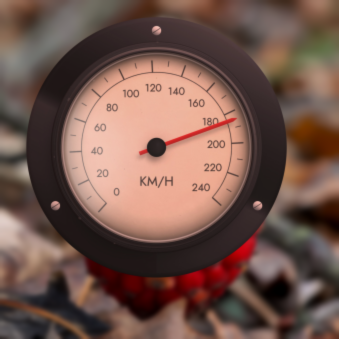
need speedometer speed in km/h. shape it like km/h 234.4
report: km/h 185
